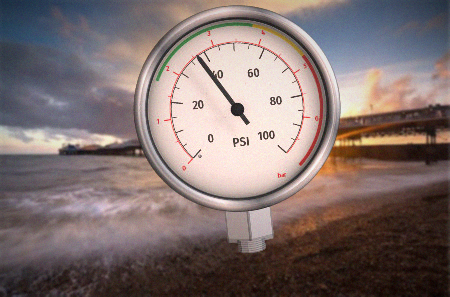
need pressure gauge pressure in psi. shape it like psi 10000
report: psi 37.5
